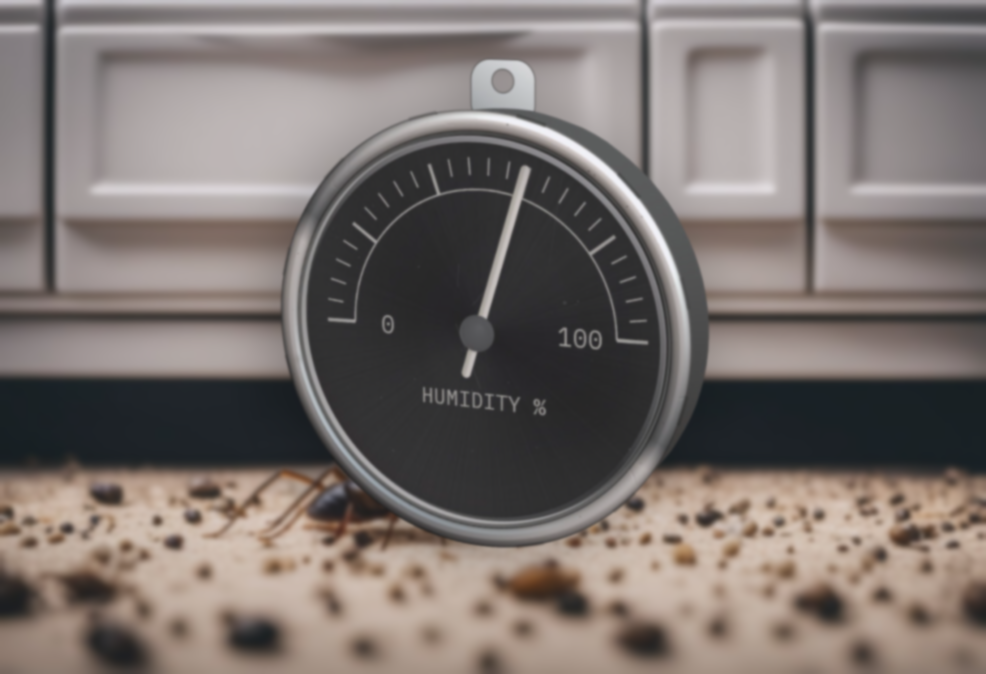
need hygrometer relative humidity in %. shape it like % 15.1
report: % 60
